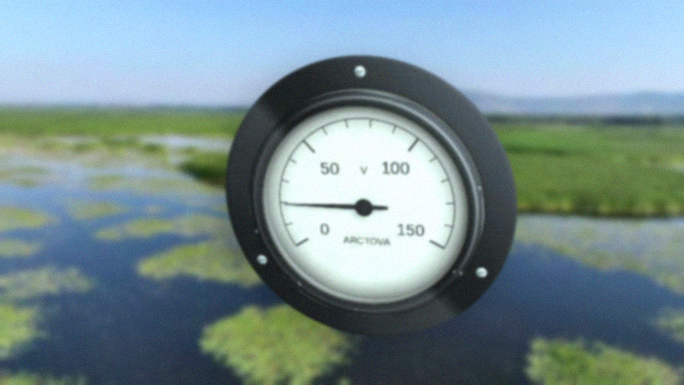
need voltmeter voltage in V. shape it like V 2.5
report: V 20
